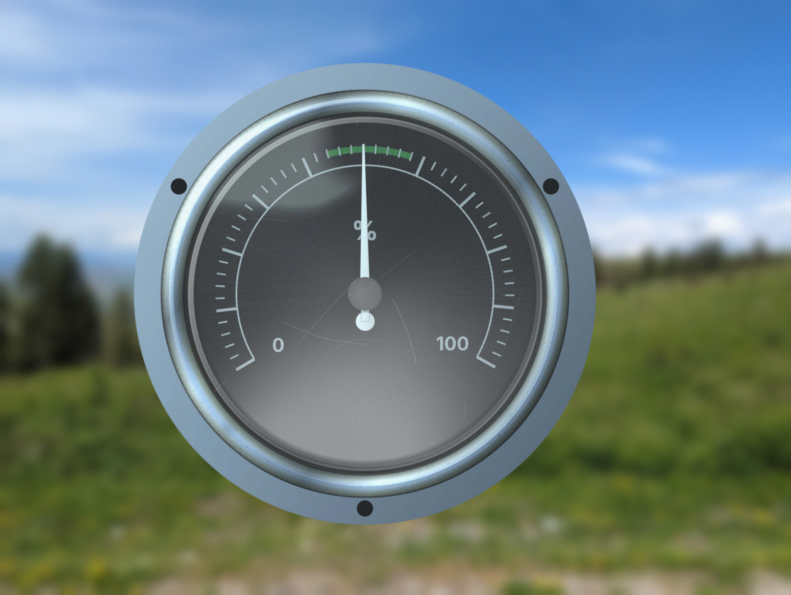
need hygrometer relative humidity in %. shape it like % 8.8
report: % 50
